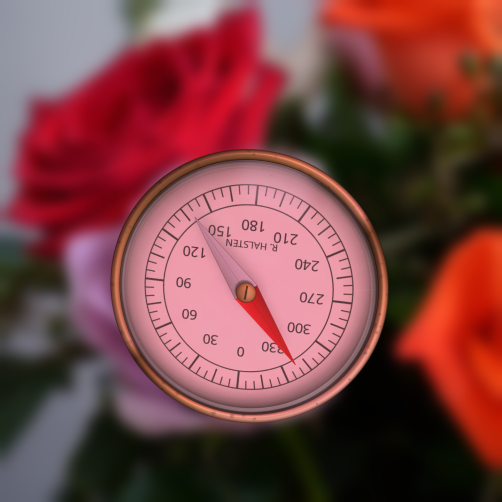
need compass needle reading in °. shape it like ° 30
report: ° 320
